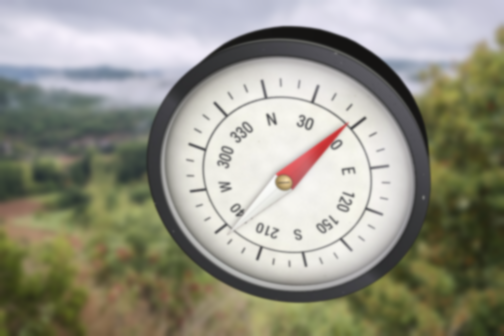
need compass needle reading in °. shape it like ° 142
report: ° 55
